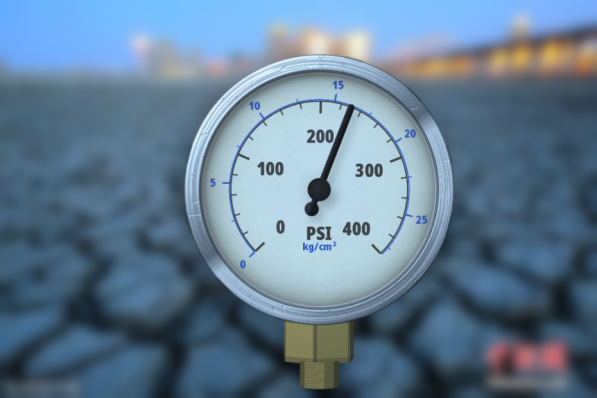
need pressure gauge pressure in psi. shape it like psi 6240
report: psi 230
